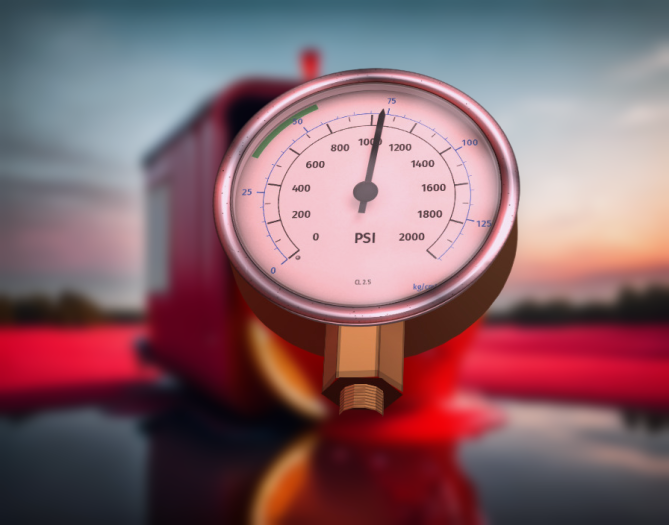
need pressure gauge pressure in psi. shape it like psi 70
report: psi 1050
